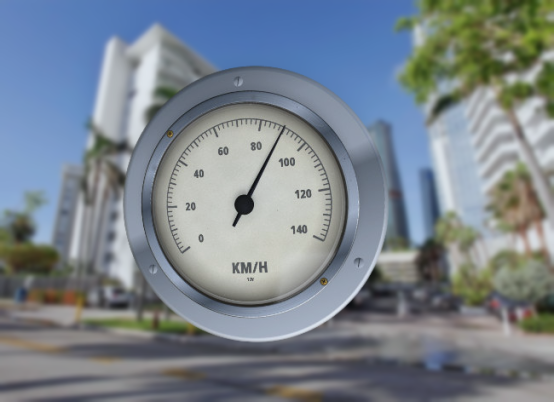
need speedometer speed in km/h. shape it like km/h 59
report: km/h 90
